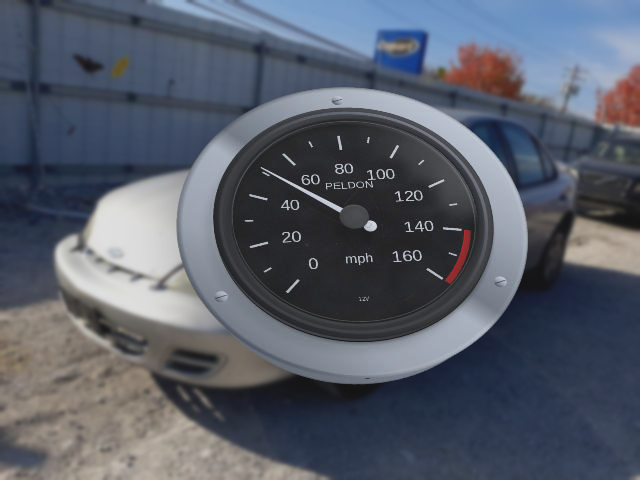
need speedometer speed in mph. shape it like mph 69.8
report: mph 50
